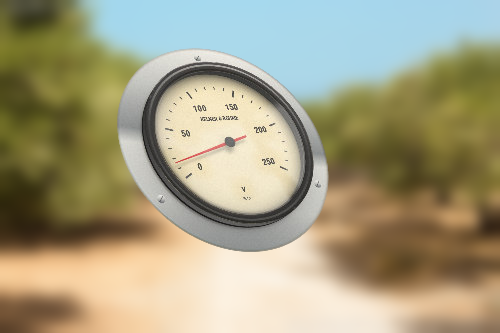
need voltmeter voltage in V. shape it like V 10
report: V 15
